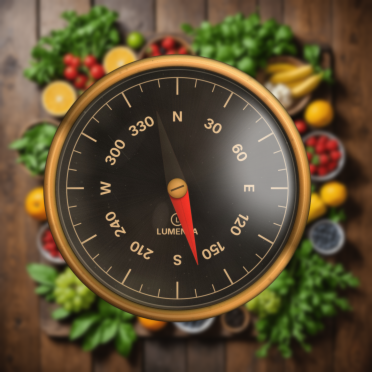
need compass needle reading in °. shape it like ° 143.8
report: ° 165
